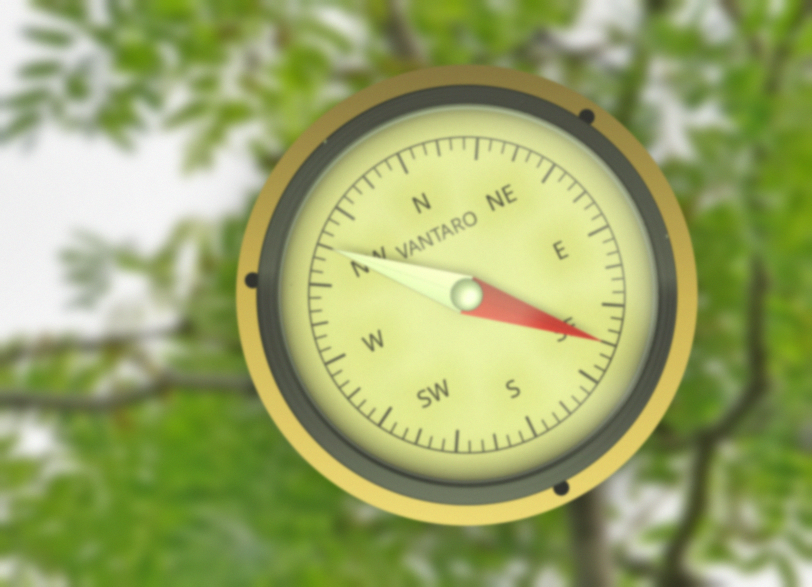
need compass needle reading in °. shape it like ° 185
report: ° 135
